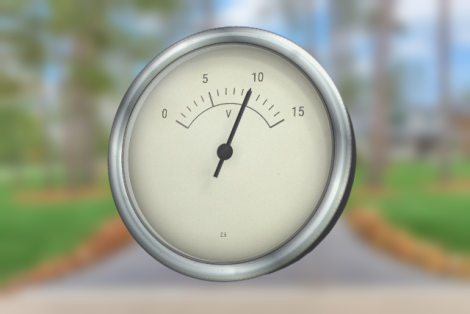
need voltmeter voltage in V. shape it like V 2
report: V 10
